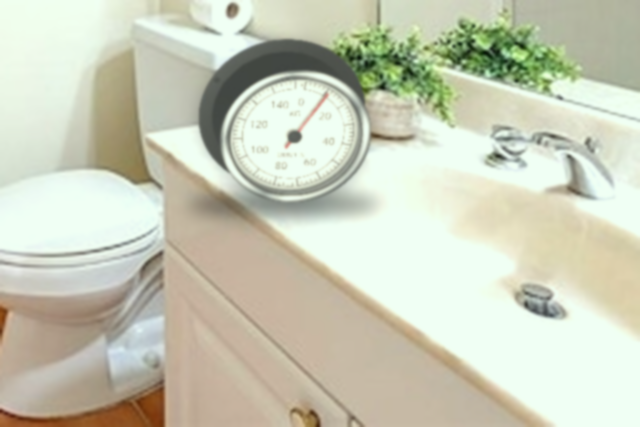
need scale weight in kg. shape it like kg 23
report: kg 10
